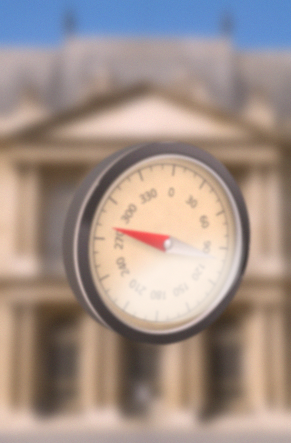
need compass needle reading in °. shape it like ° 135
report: ° 280
